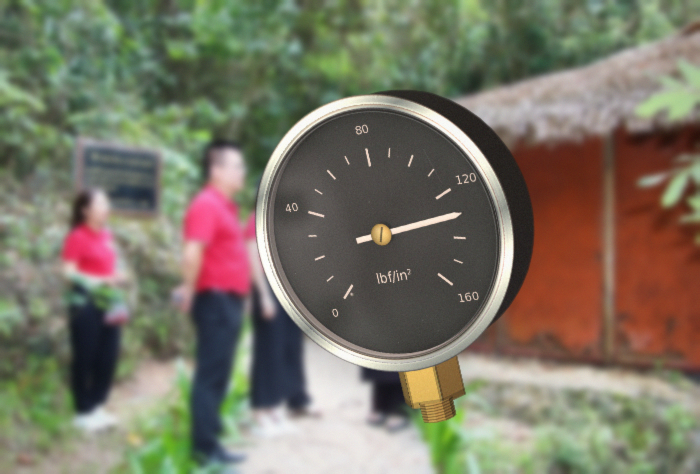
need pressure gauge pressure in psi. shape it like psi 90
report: psi 130
